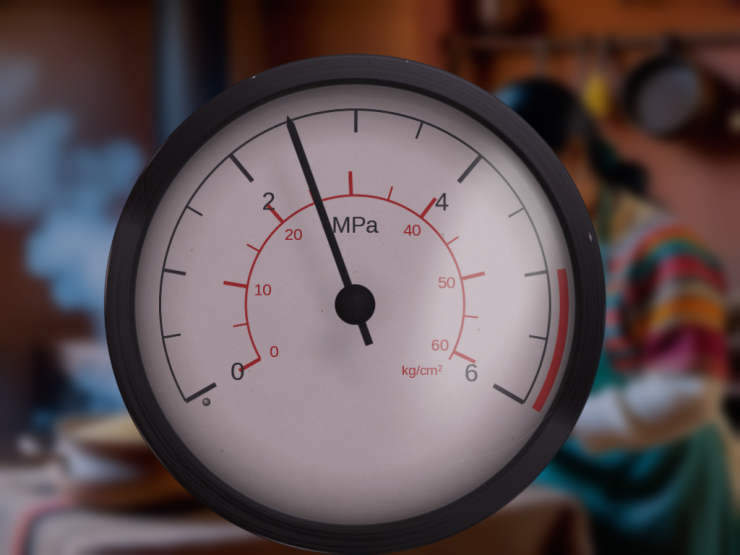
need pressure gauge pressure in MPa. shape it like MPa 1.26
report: MPa 2.5
